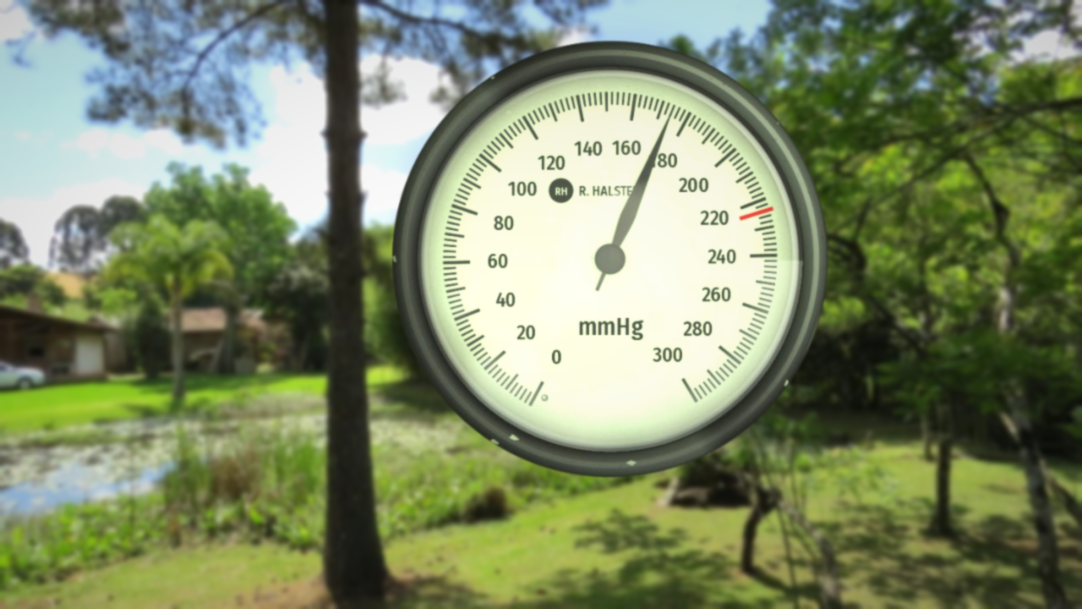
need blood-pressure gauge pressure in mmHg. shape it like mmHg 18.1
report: mmHg 174
